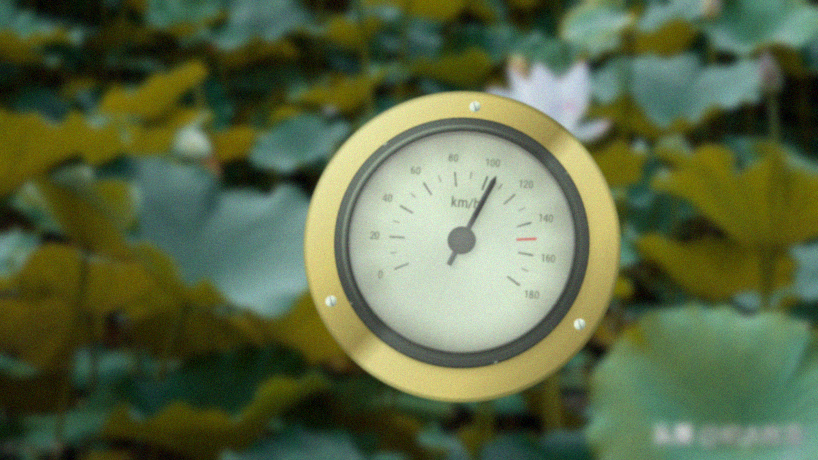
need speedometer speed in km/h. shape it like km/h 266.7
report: km/h 105
